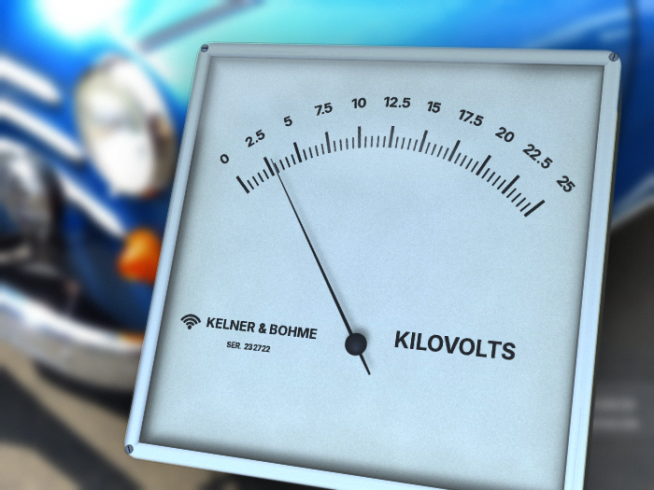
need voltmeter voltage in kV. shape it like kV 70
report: kV 3
